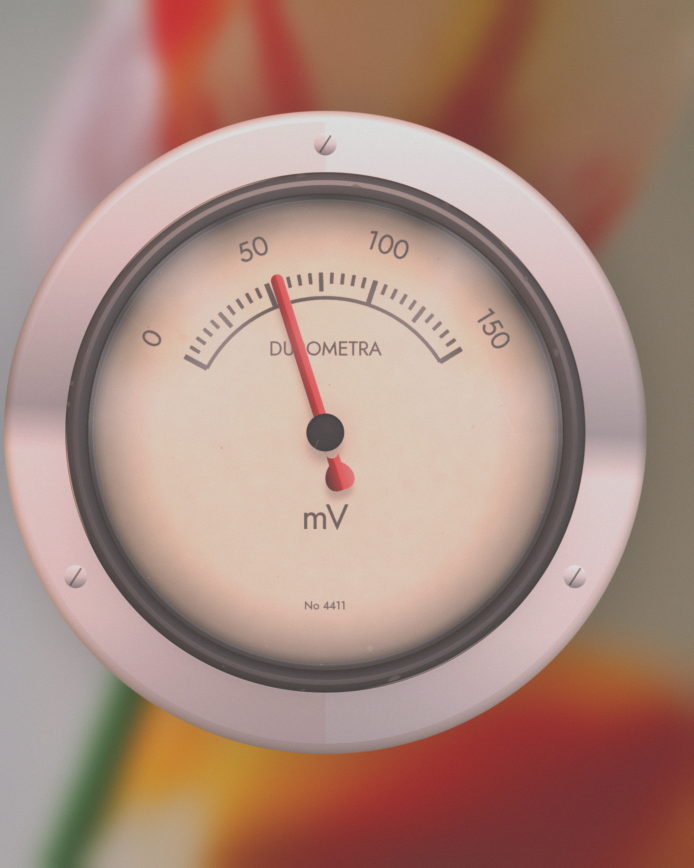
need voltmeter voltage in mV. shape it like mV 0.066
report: mV 55
